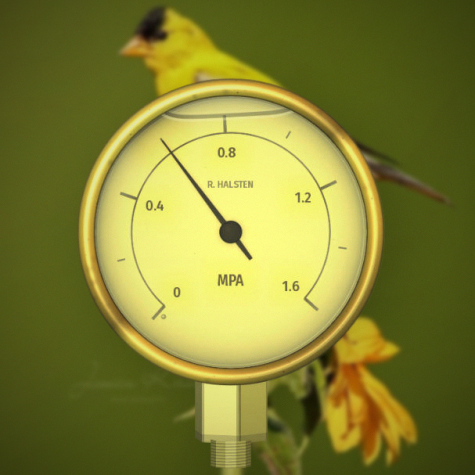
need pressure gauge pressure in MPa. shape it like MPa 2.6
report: MPa 0.6
